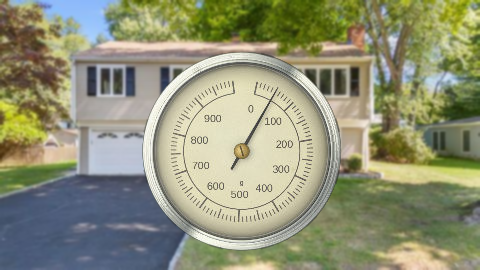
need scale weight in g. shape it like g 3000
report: g 50
